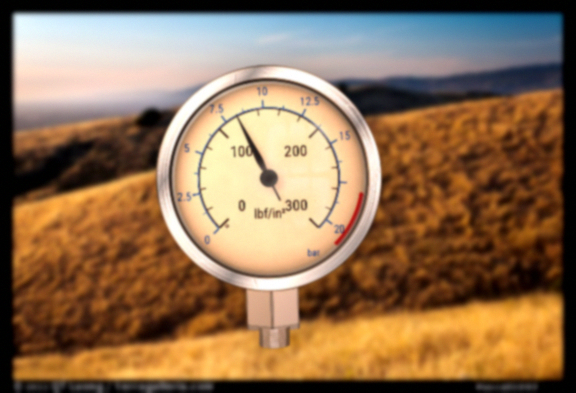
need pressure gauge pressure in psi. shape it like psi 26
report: psi 120
